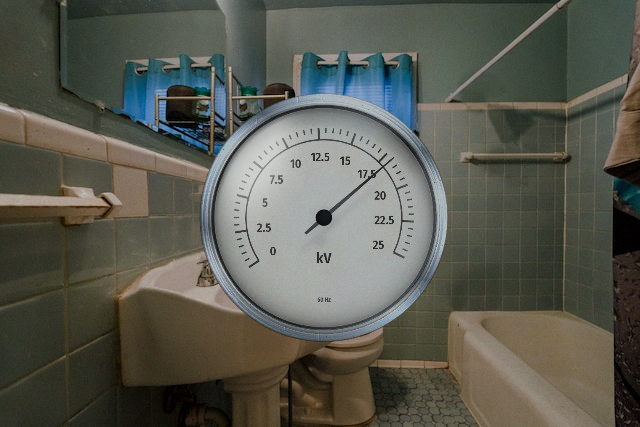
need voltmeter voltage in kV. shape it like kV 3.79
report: kV 18
